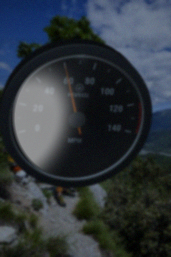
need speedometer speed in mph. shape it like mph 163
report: mph 60
